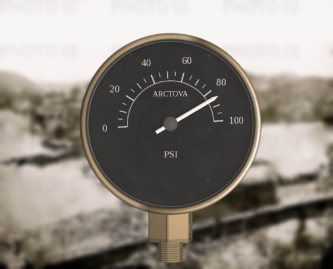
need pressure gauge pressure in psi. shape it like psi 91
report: psi 85
